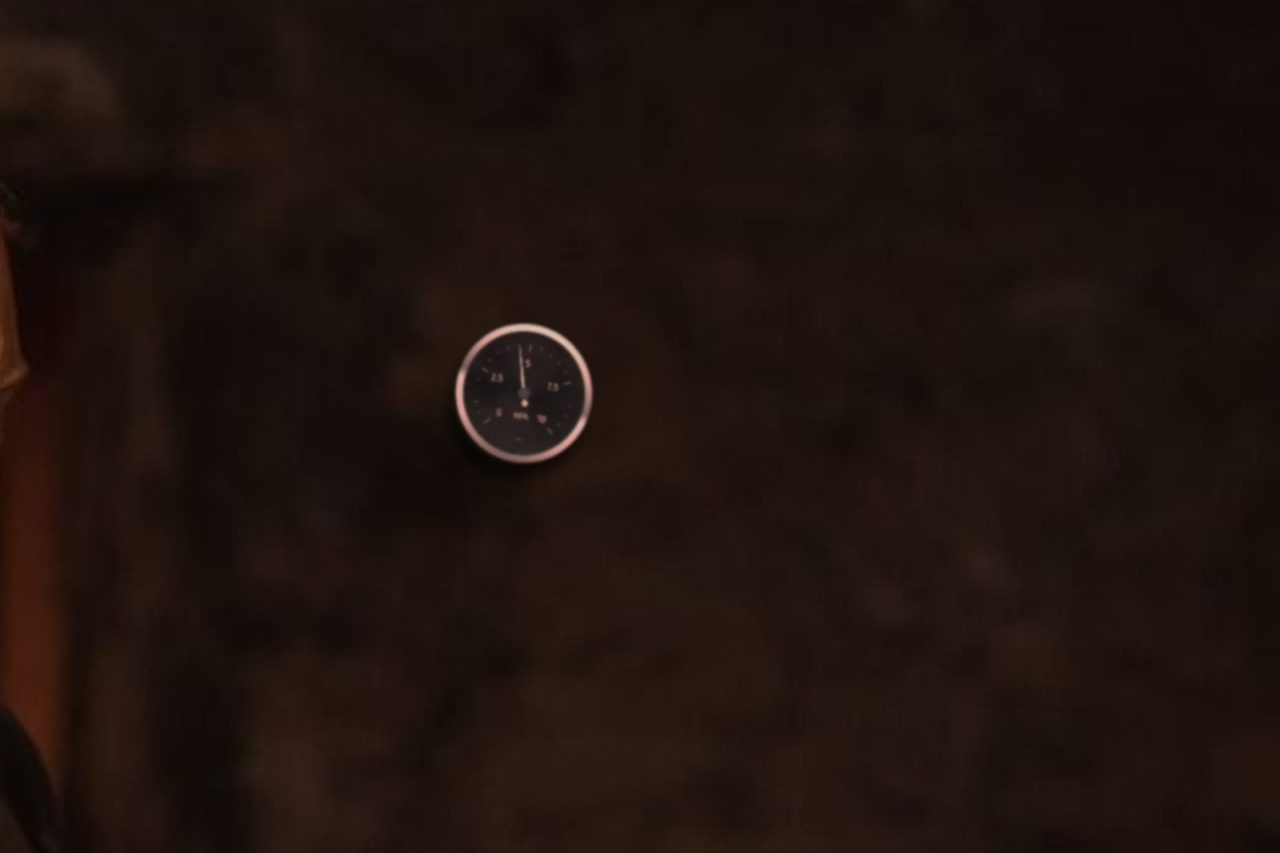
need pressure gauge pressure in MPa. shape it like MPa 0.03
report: MPa 4.5
